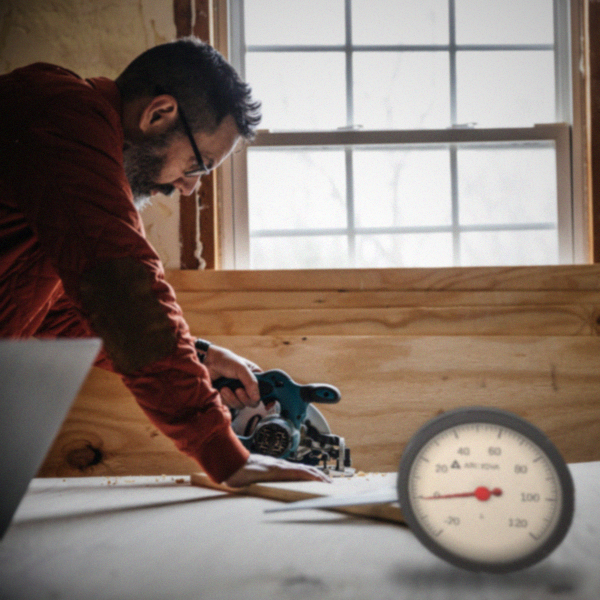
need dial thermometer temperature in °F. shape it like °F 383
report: °F 0
